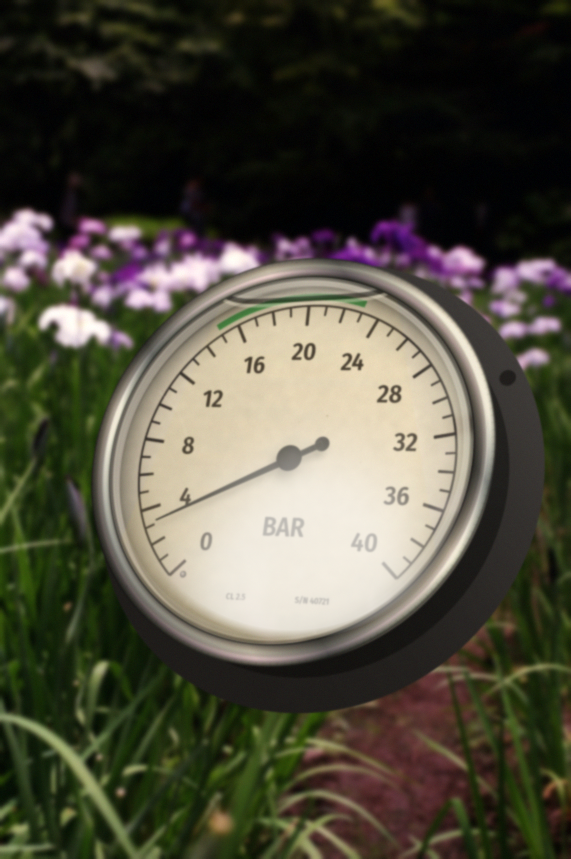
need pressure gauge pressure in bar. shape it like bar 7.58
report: bar 3
